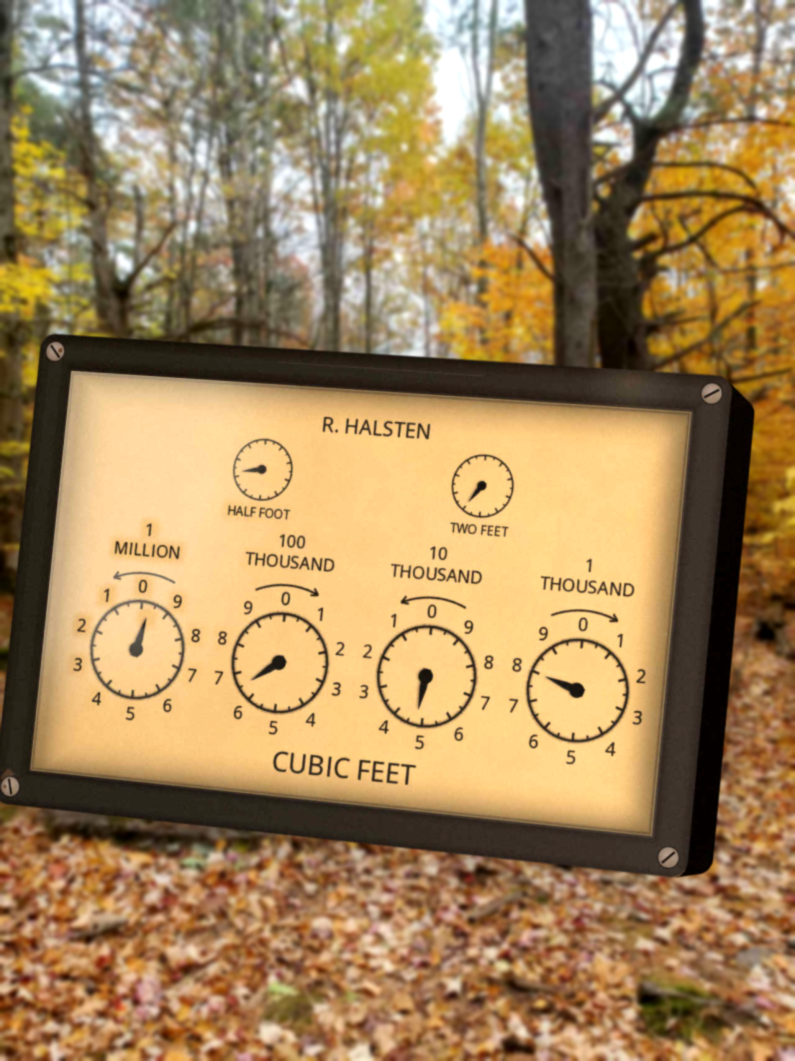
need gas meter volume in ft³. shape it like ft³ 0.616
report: ft³ 964800
